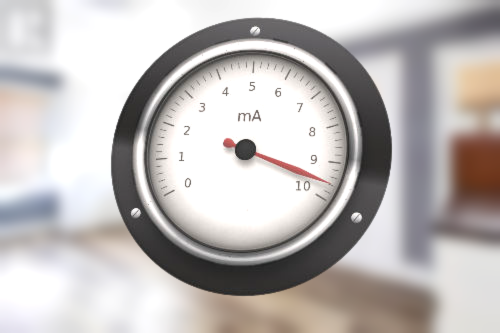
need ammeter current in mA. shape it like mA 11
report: mA 9.6
